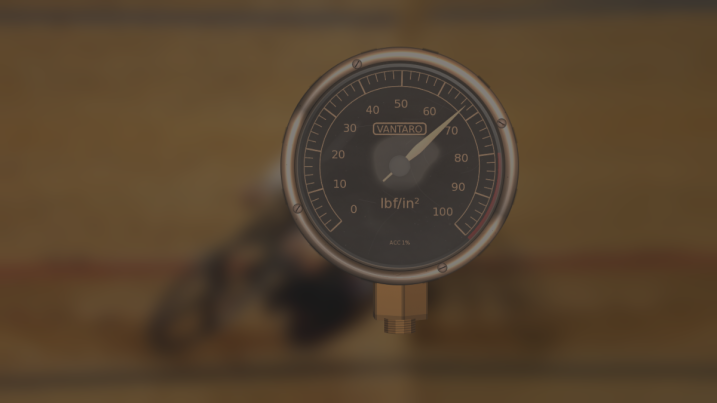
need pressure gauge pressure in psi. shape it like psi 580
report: psi 67
